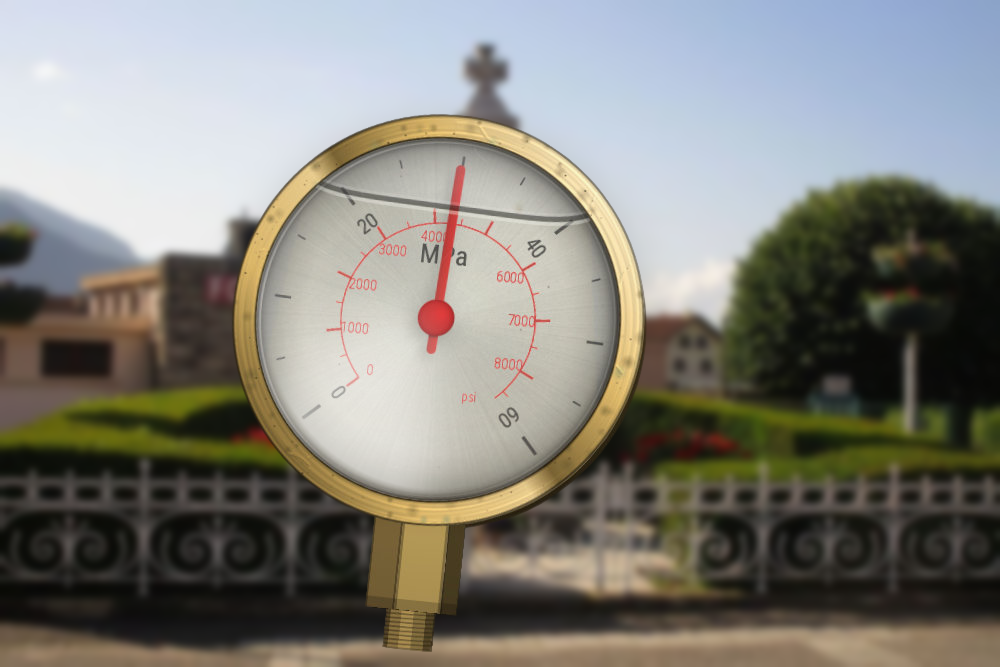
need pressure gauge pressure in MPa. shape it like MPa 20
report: MPa 30
